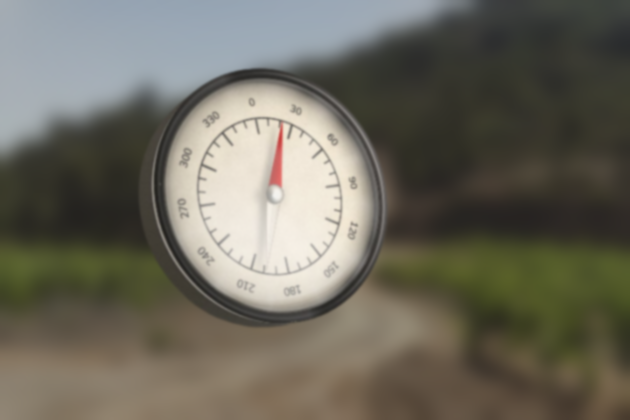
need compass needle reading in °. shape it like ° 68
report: ° 20
